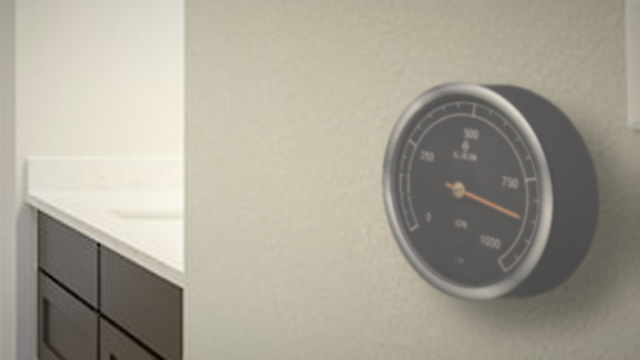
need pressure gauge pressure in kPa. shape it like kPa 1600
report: kPa 850
